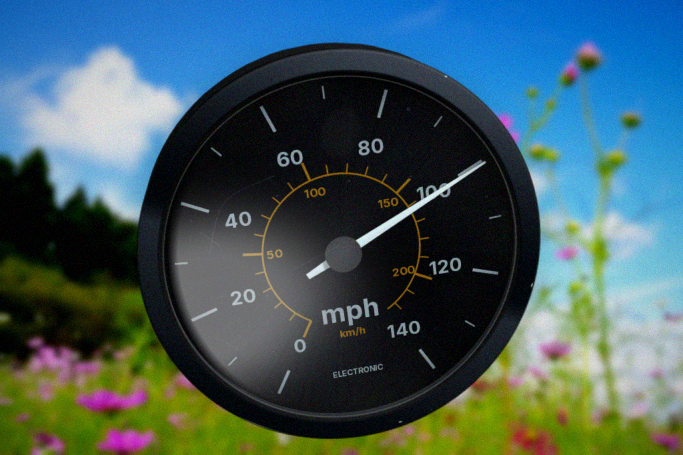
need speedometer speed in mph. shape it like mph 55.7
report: mph 100
